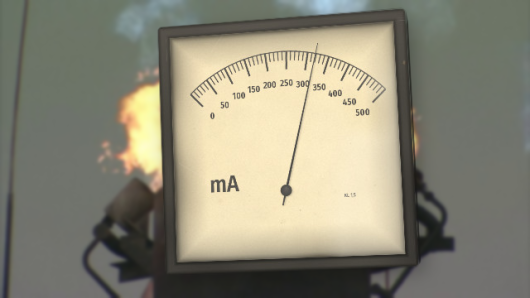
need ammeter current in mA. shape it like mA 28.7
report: mA 320
